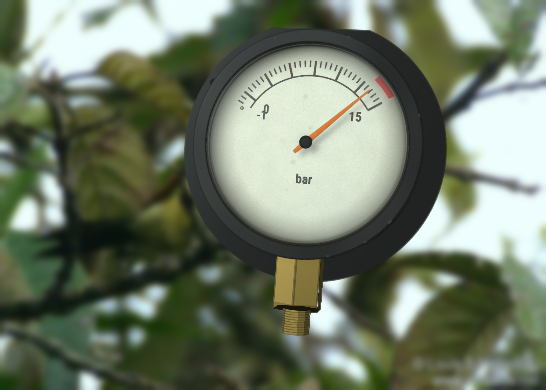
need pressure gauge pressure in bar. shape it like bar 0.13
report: bar 13.5
